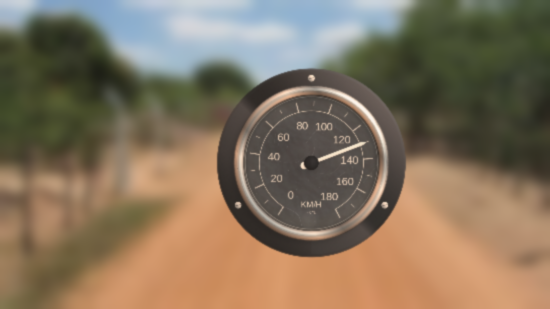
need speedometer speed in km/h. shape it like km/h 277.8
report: km/h 130
